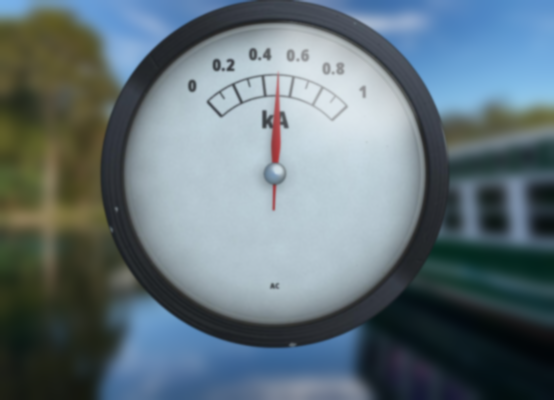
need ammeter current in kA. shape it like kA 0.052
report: kA 0.5
